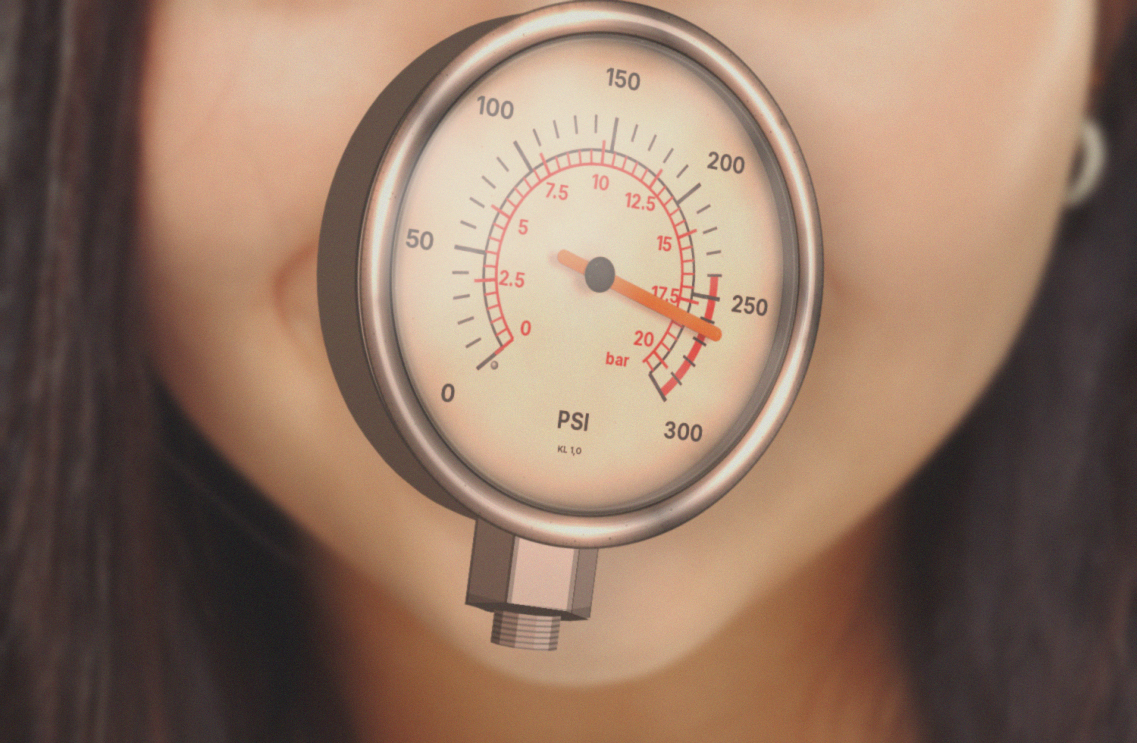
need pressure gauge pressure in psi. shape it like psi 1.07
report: psi 265
